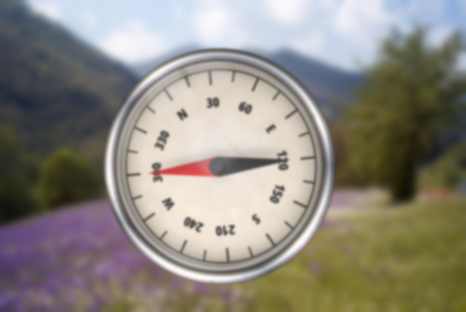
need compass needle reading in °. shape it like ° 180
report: ° 300
